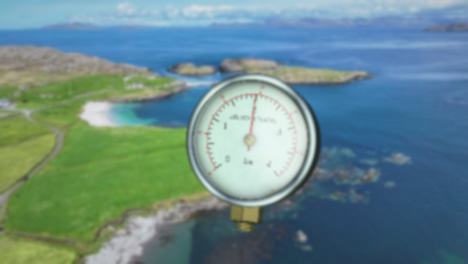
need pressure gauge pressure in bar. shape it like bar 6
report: bar 2
